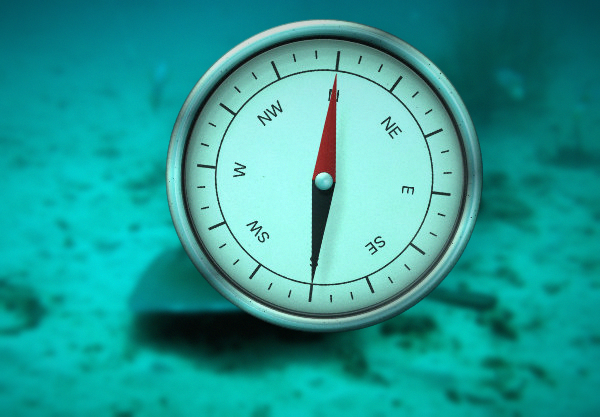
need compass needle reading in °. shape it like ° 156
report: ° 0
